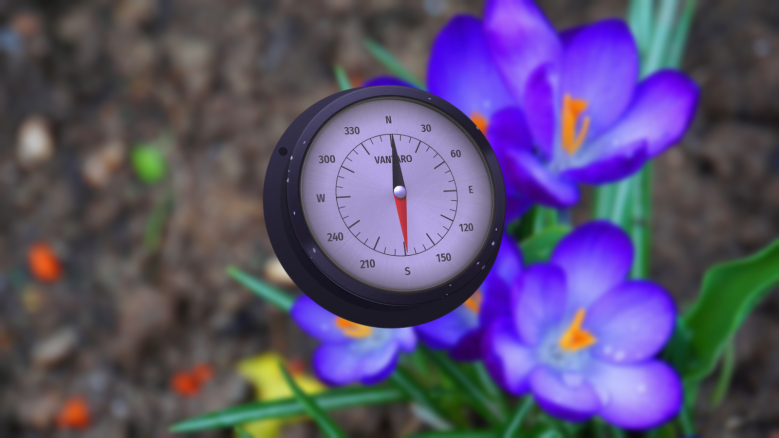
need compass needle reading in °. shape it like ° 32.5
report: ° 180
